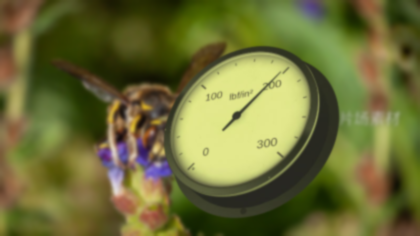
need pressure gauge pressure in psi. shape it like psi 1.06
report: psi 200
